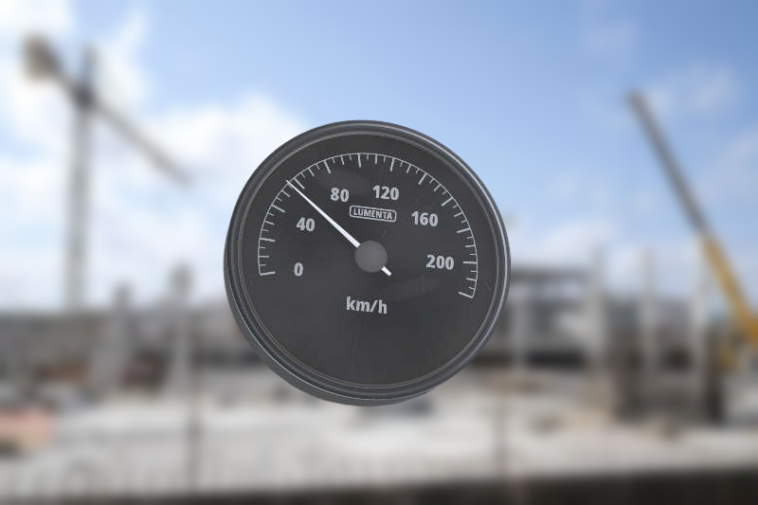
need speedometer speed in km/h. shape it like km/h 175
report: km/h 55
